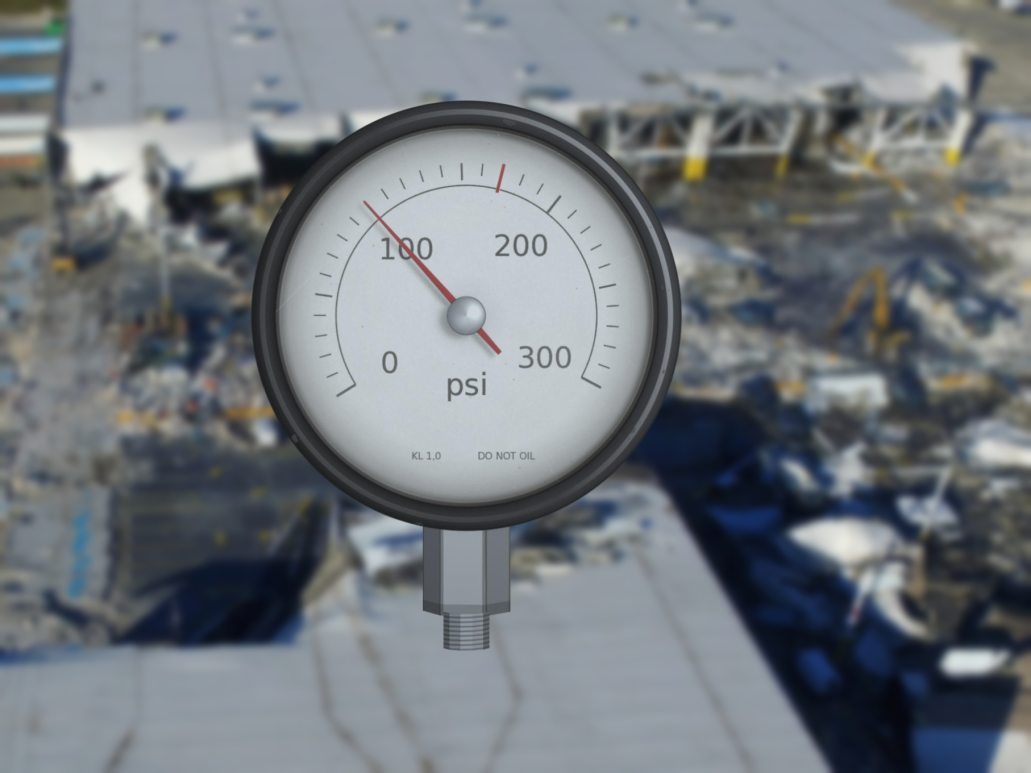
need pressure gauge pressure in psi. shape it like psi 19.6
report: psi 100
